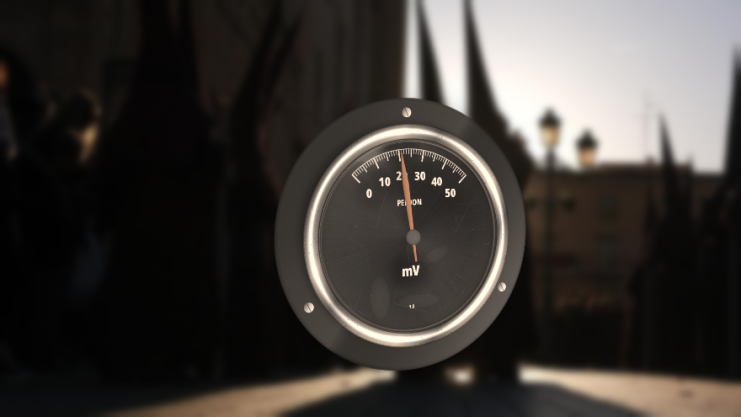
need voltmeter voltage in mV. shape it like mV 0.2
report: mV 20
